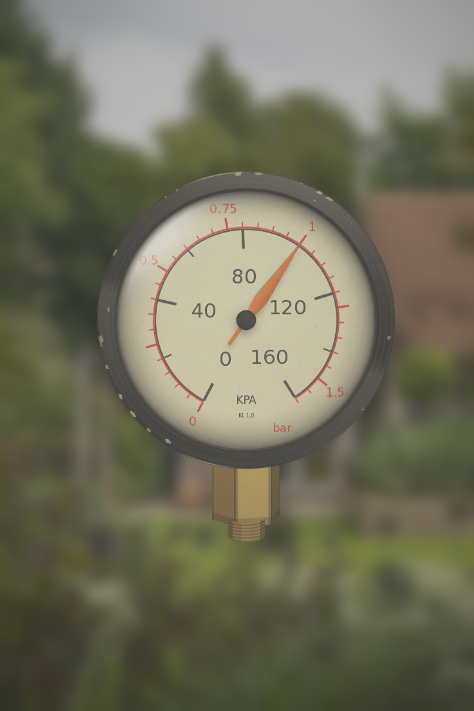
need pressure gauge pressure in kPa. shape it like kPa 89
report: kPa 100
